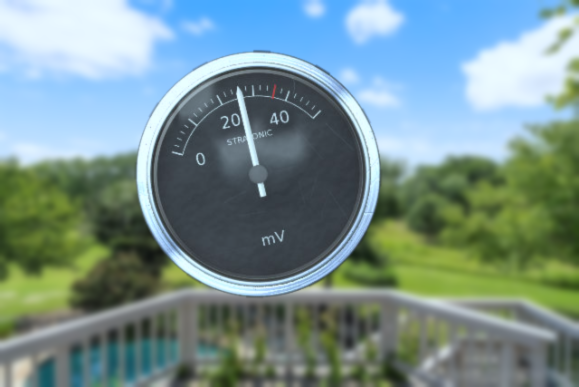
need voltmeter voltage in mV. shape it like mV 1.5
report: mV 26
